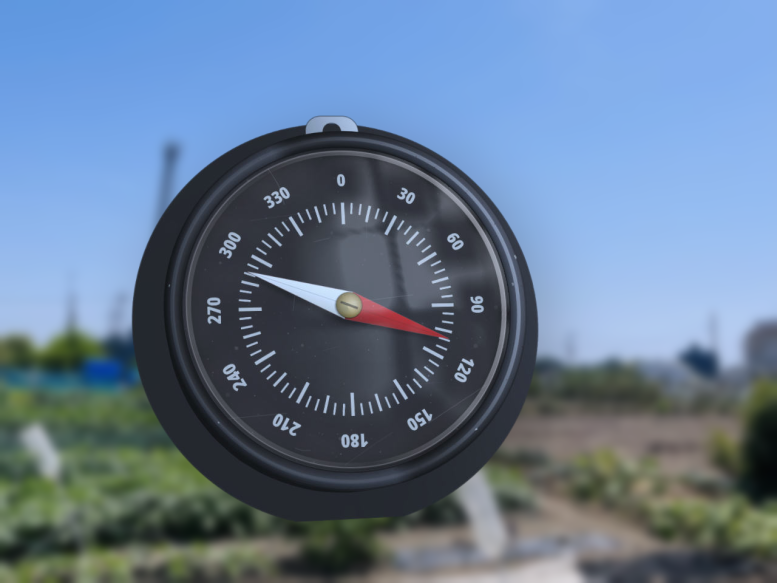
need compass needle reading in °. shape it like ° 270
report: ° 110
